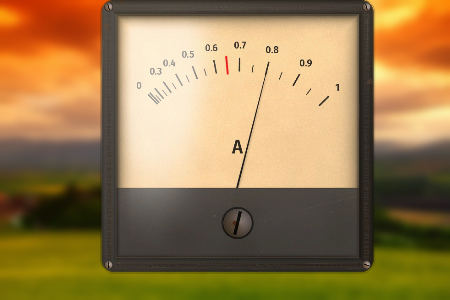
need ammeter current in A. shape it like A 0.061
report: A 0.8
